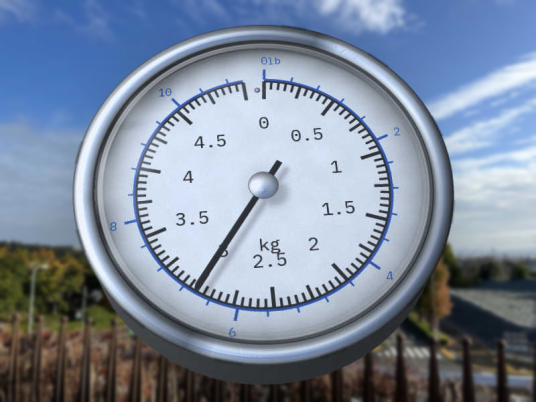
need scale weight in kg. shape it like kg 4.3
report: kg 3
